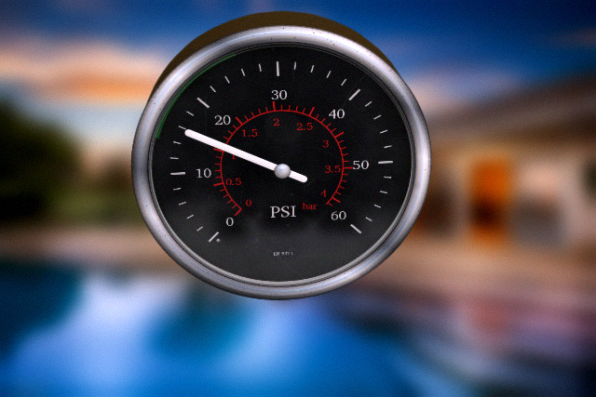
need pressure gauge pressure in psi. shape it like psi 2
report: psi 16
